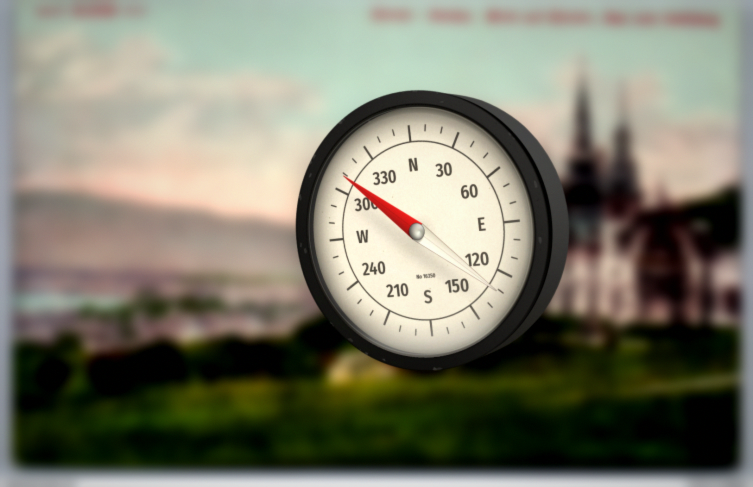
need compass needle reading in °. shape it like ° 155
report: ° 310
